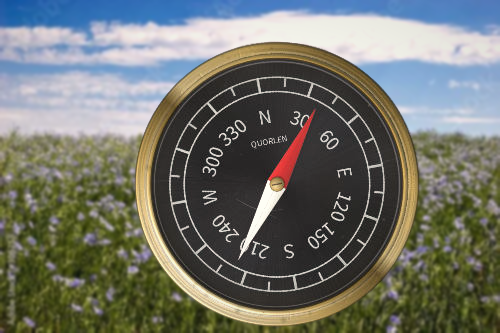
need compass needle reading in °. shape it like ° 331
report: ° 37.5
